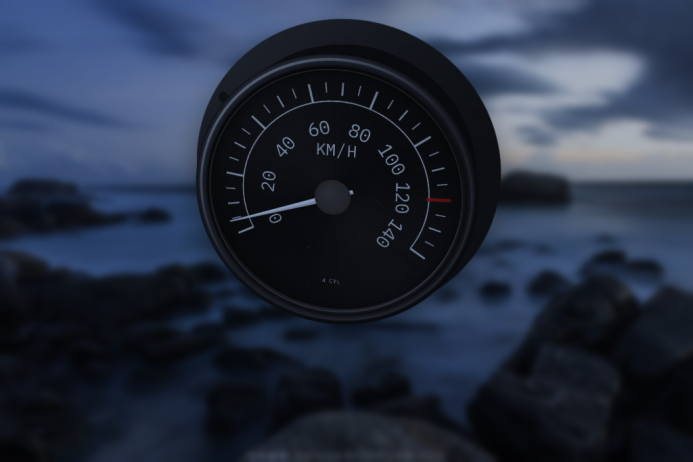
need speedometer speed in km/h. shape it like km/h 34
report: km/h 5
